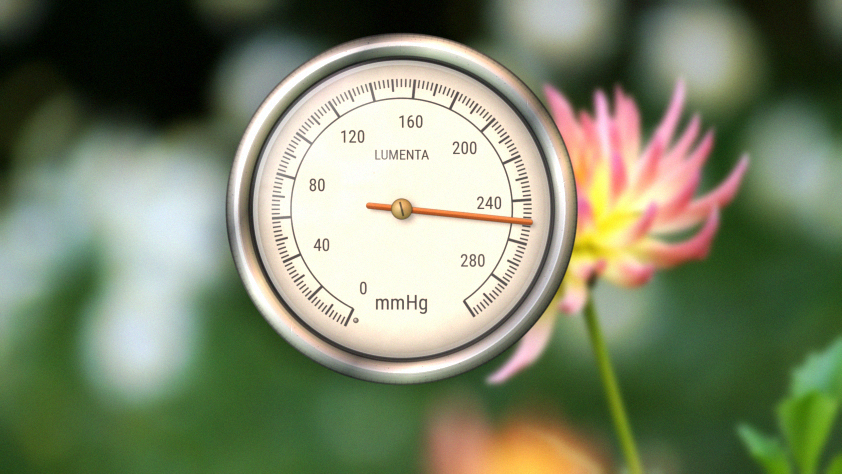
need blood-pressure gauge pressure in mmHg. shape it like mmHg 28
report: mmHg 250
